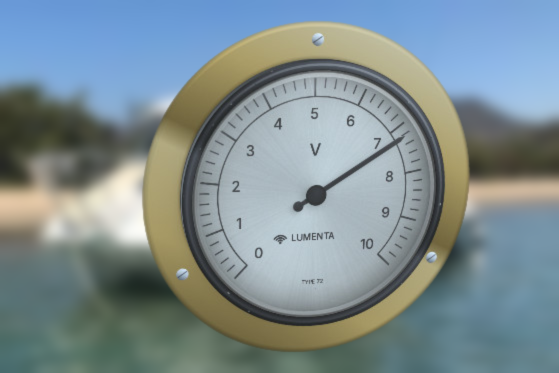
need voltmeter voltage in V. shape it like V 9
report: V 7.2
